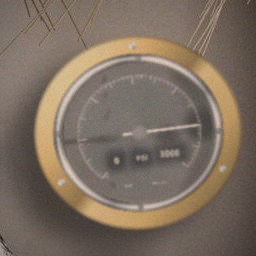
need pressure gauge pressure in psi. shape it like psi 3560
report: psi 2500
